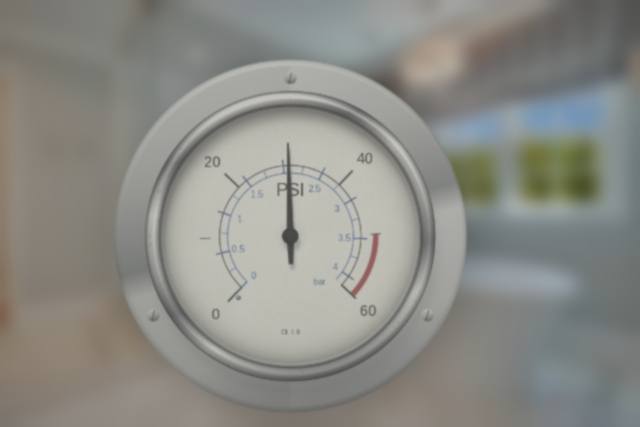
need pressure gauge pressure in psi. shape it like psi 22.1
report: psi 30
